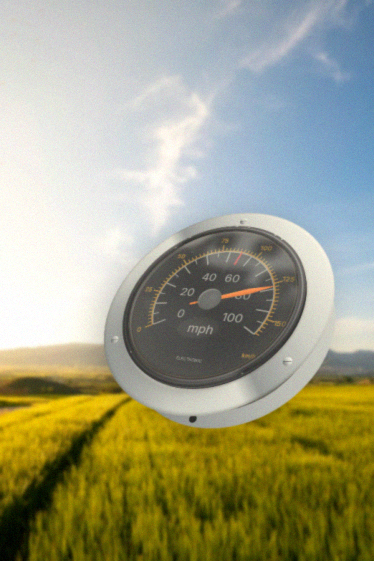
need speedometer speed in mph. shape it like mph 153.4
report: mph 80
